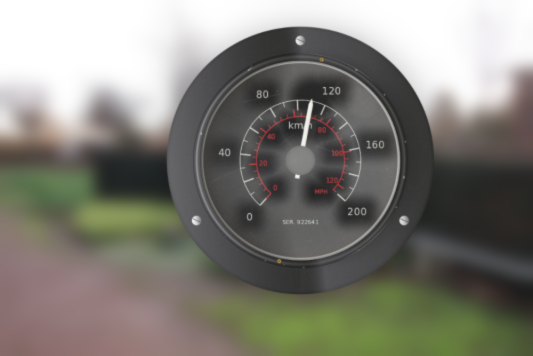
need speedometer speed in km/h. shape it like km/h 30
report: km/h 110
